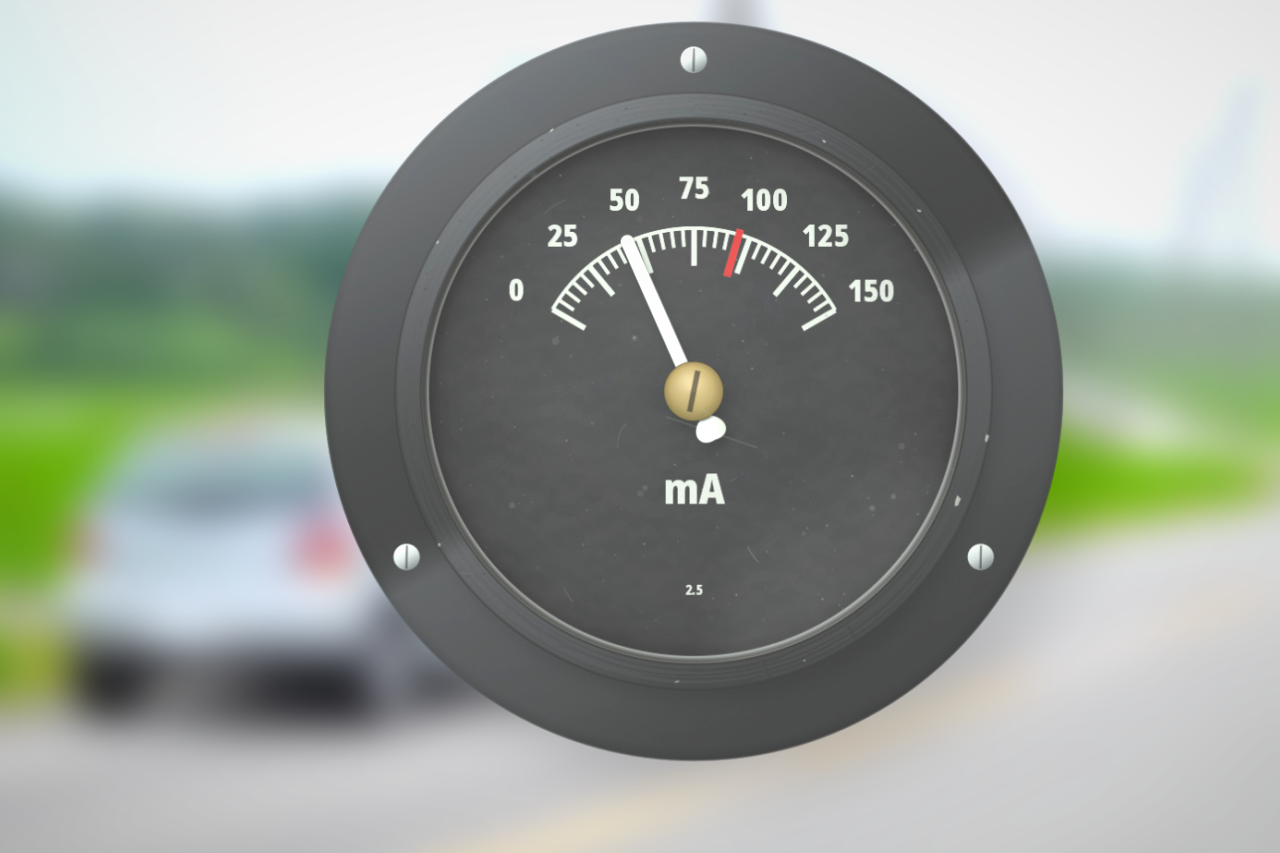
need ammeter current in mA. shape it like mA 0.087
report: mA 45
